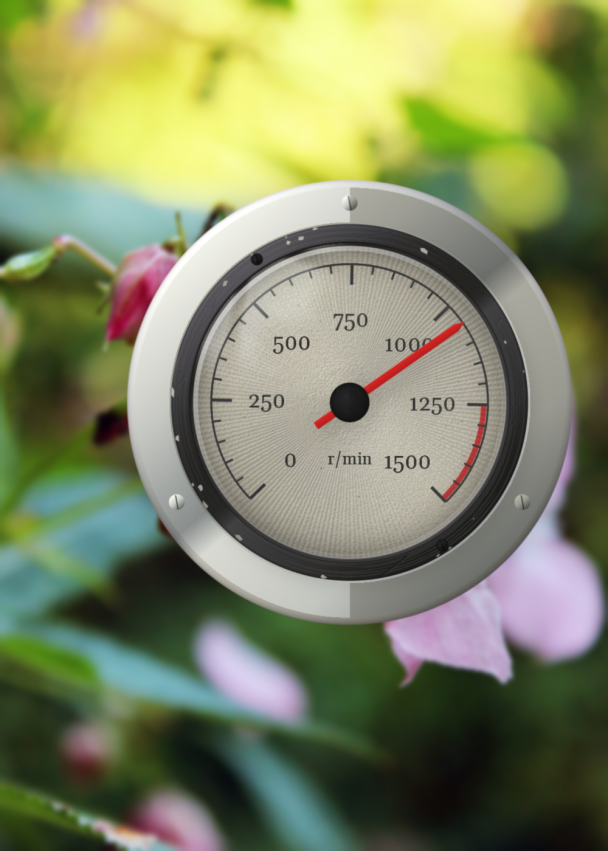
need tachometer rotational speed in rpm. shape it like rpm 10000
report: rpm 1050
